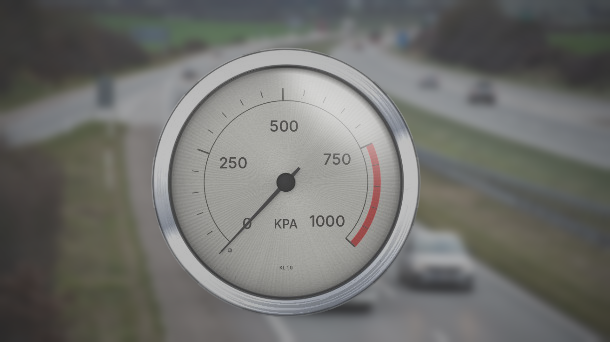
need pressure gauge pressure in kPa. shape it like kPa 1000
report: kPa 0
